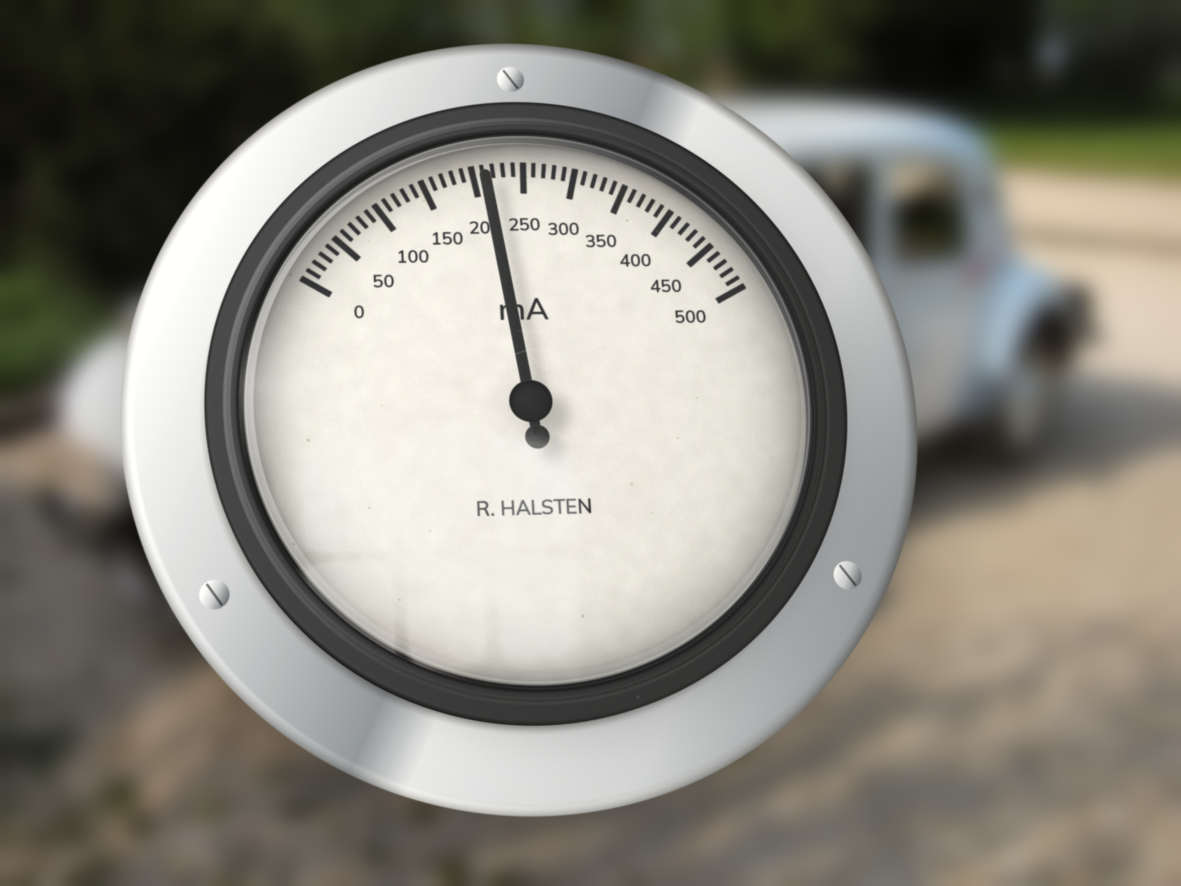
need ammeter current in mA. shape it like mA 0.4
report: mA 210
